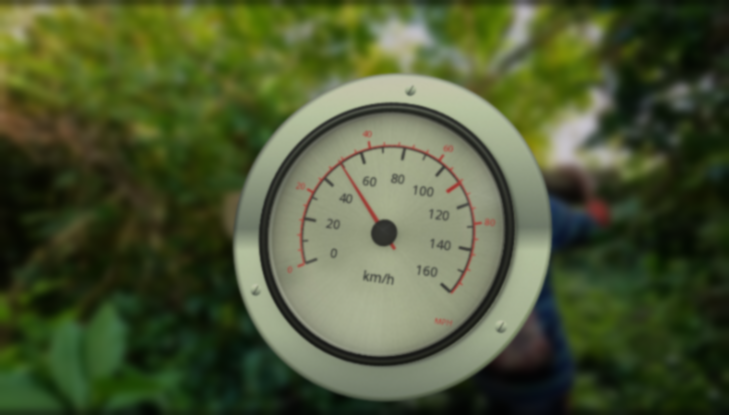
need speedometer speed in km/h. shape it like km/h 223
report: km/h 50
